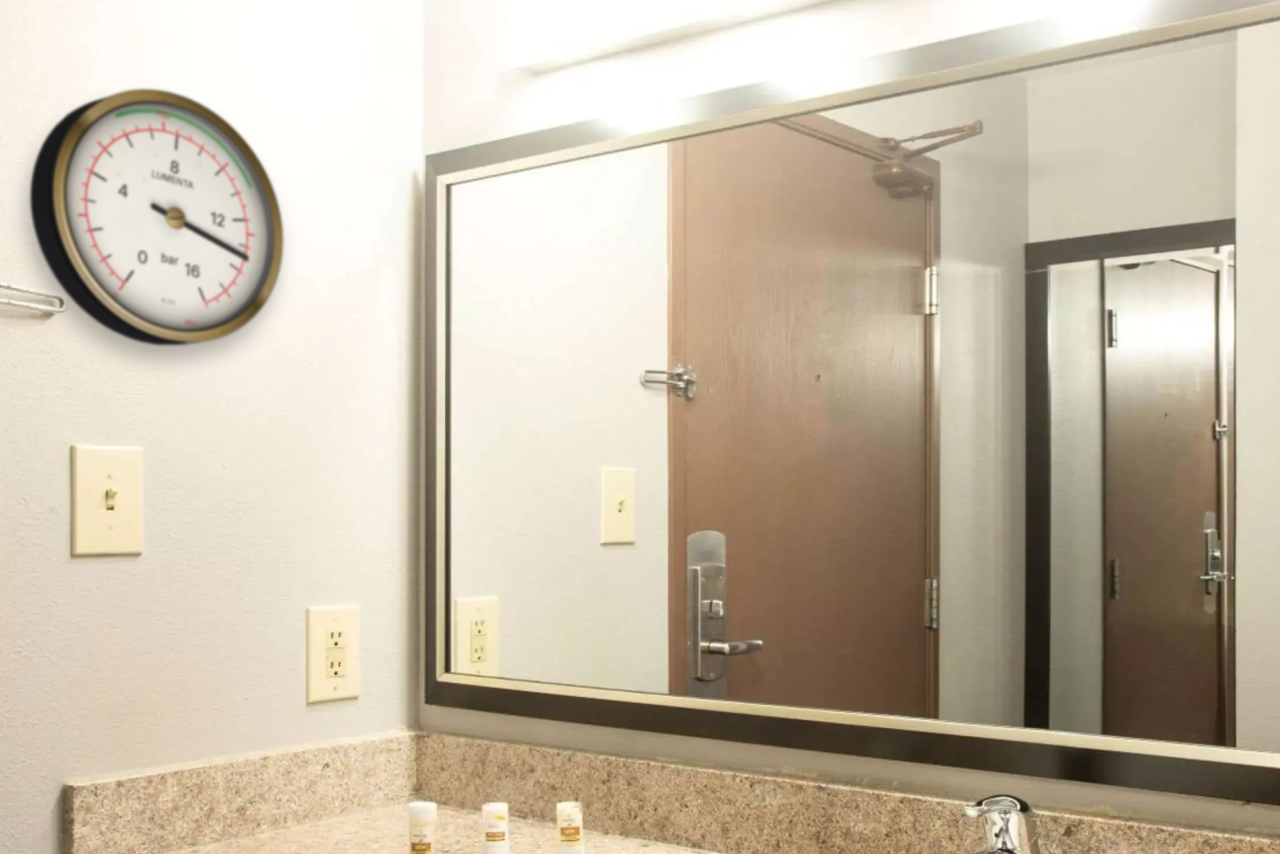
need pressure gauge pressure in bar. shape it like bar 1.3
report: bar 13.5
